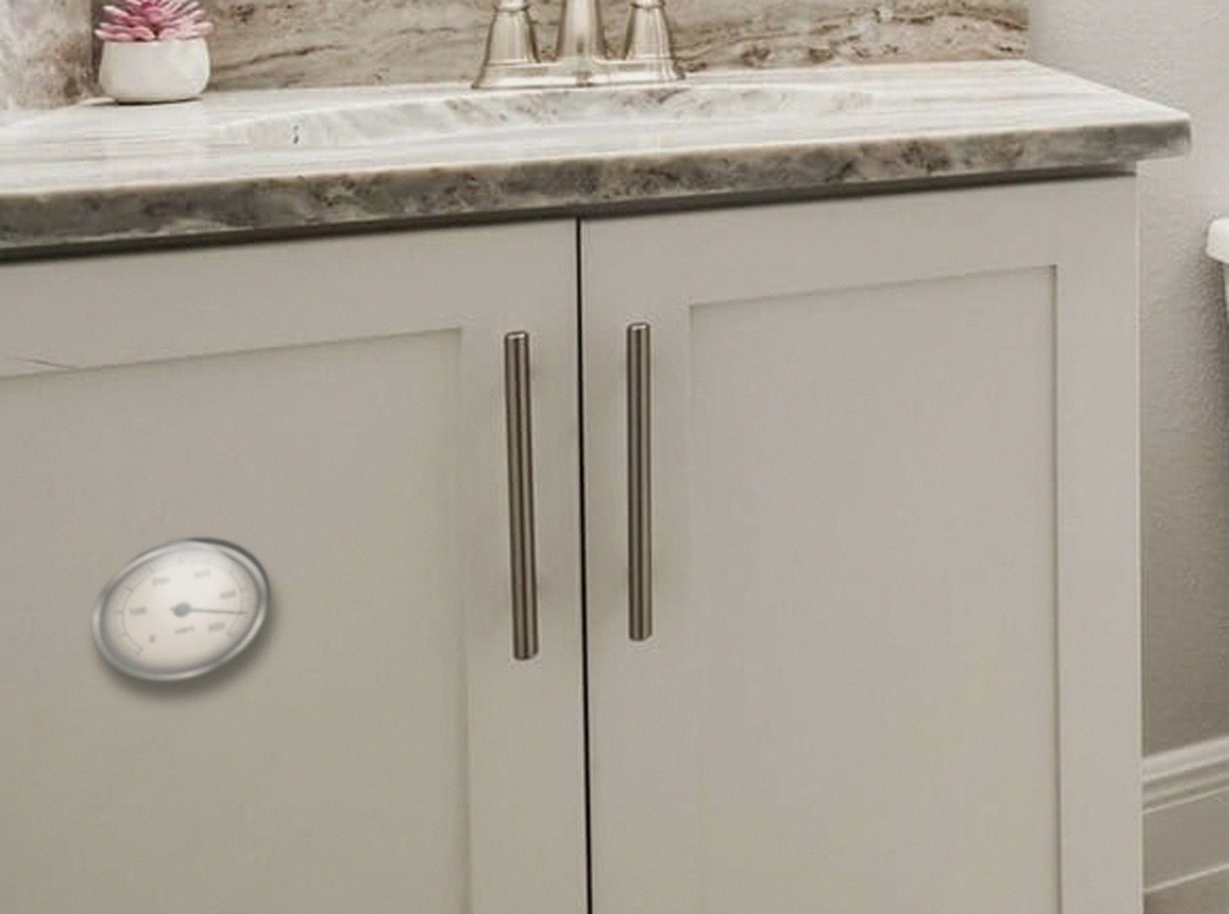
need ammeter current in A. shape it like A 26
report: A 450
